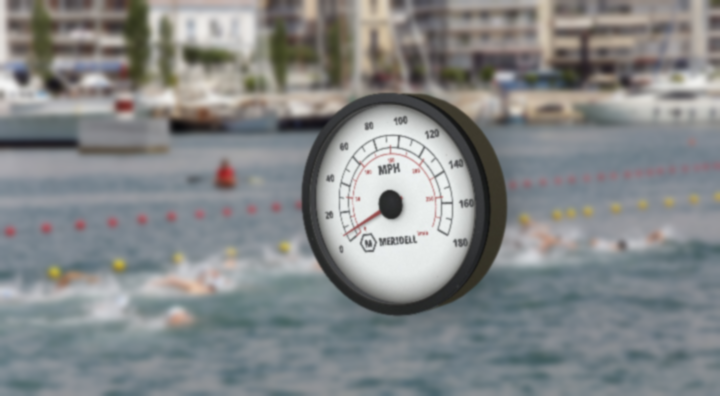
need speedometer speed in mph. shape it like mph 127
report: mph 5
